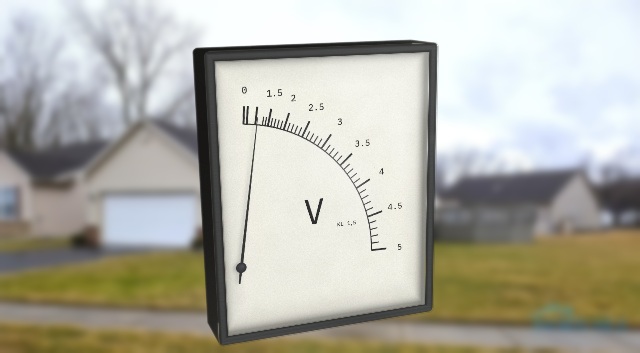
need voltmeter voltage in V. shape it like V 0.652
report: V 1
